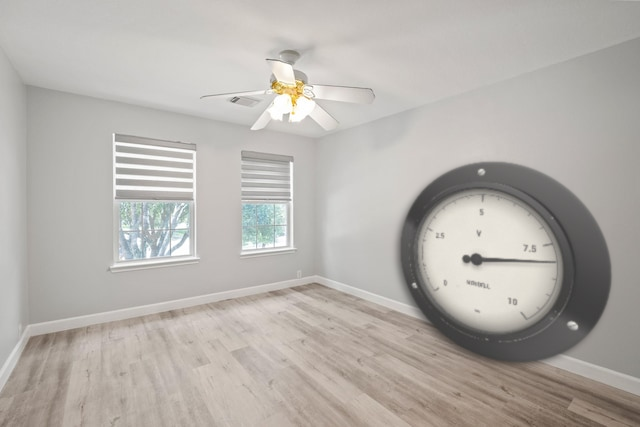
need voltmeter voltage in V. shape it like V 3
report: V 8
